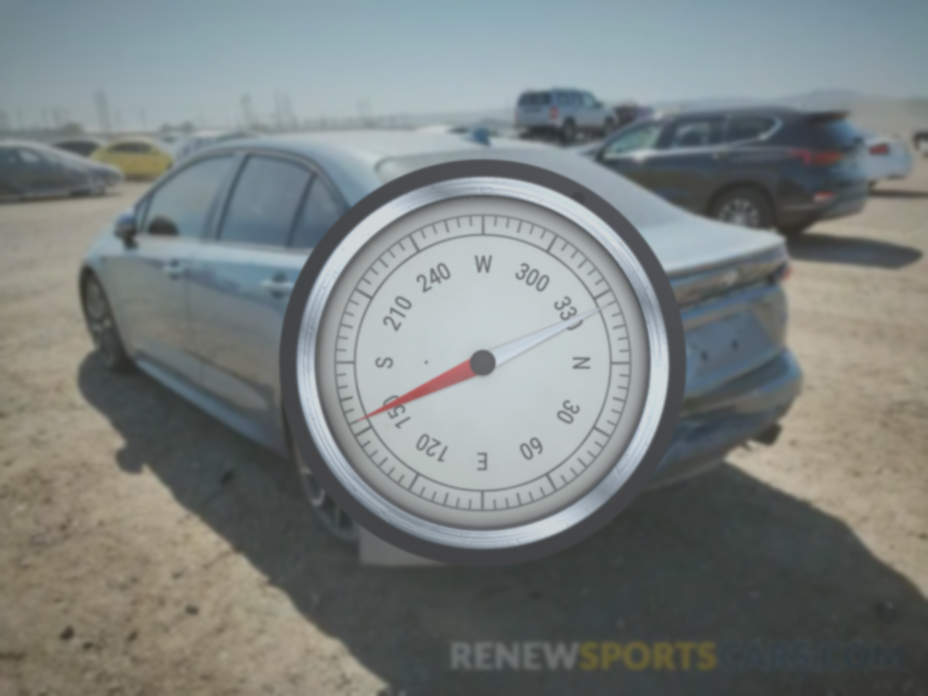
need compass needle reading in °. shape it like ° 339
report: ° 155
